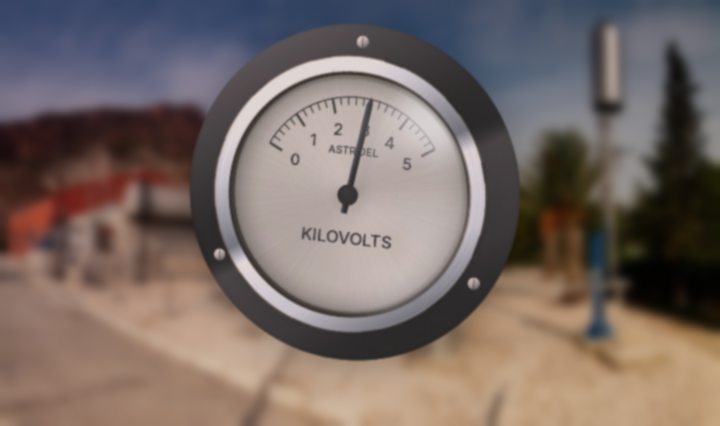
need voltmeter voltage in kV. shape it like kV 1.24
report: kV 3
